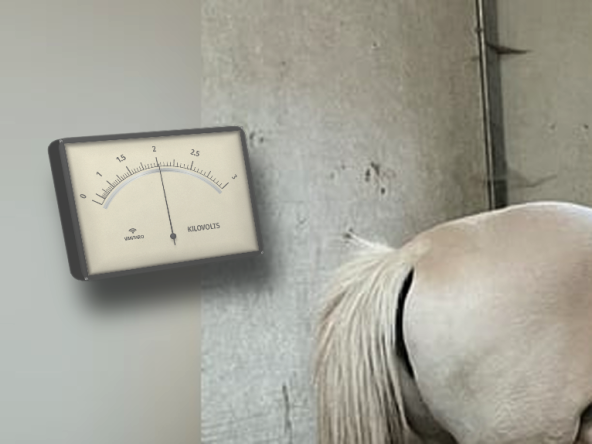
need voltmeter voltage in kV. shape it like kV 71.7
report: kV 2
